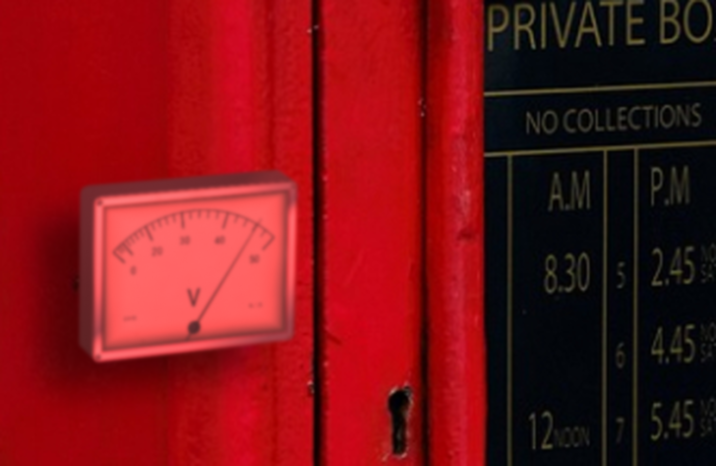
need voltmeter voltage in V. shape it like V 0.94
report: V 46
